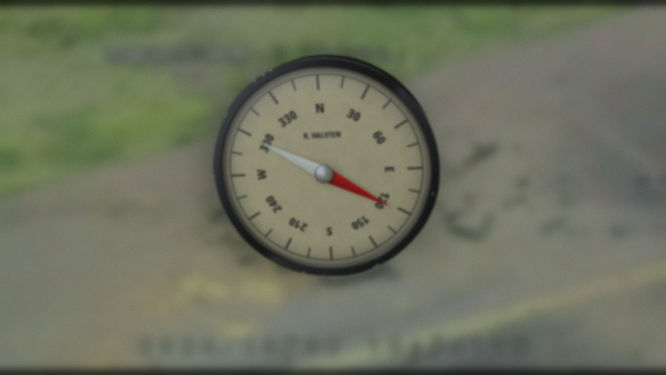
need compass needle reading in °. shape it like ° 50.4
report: ° 120
